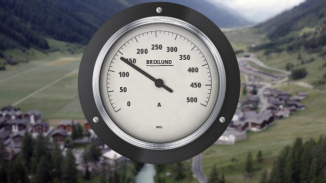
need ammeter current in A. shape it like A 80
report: A 140
